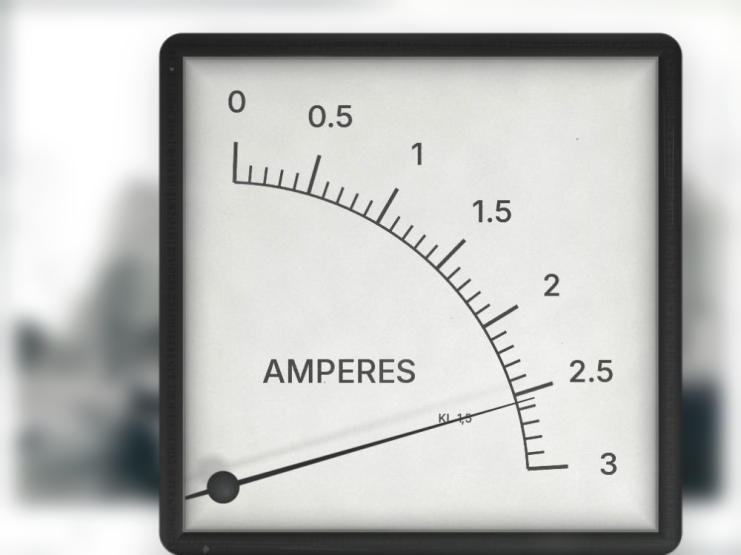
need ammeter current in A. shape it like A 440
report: A 2.55
